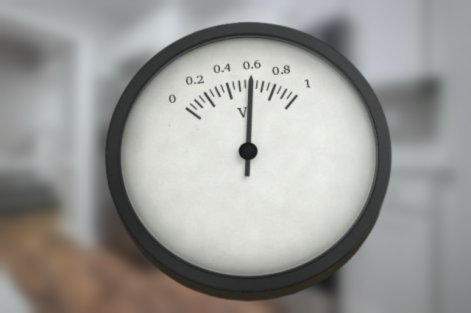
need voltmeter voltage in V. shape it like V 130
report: V 0.6
